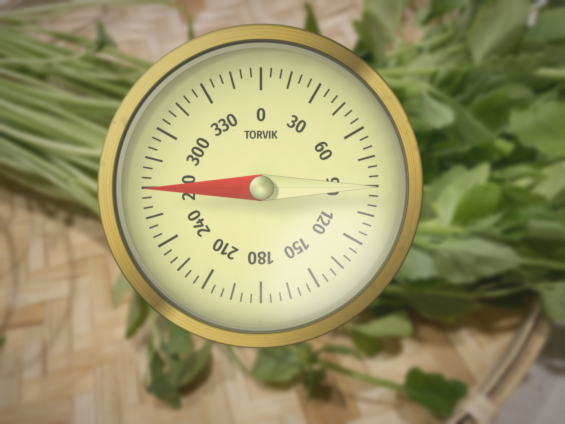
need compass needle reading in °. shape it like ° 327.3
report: ° 270
